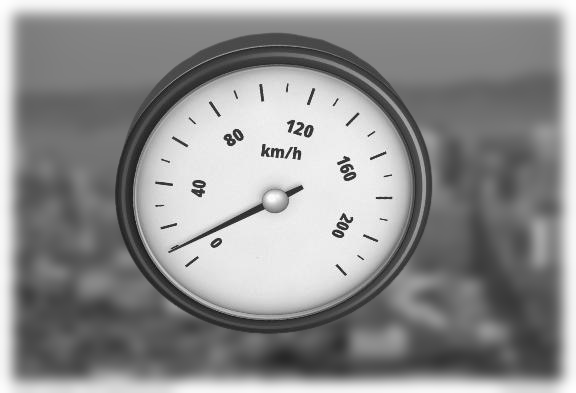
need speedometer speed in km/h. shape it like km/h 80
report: km/h 10
